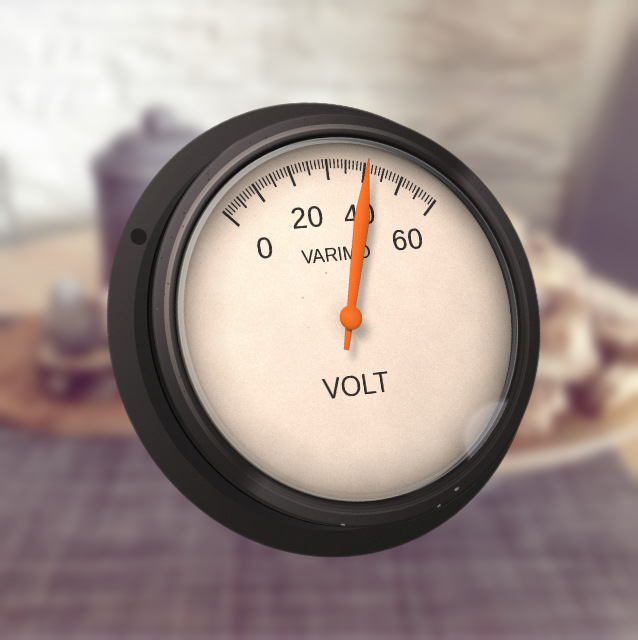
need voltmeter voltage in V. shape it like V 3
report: V 40
